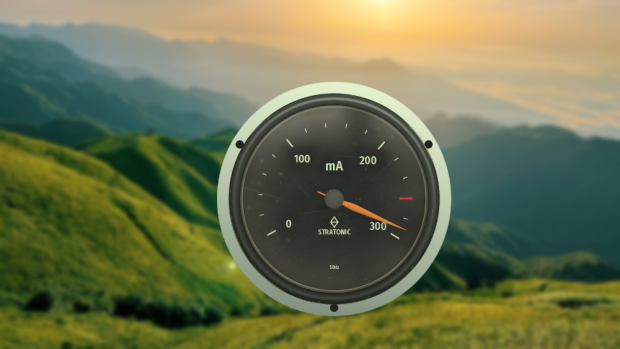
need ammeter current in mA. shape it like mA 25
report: mA 290
